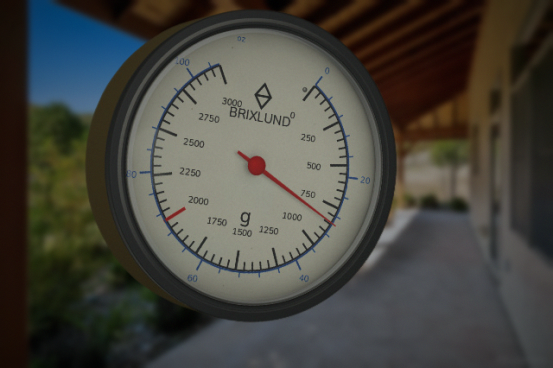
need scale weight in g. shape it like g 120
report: g 850
